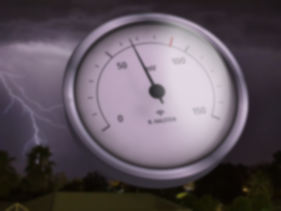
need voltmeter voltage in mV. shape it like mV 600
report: mV 65
